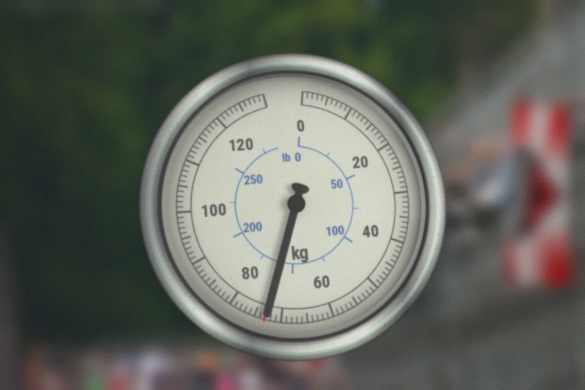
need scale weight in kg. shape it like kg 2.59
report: kg 73
